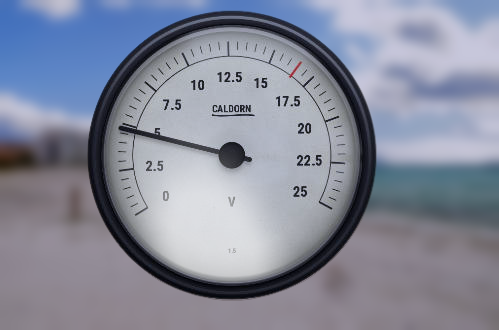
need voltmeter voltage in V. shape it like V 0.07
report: V 4.75
